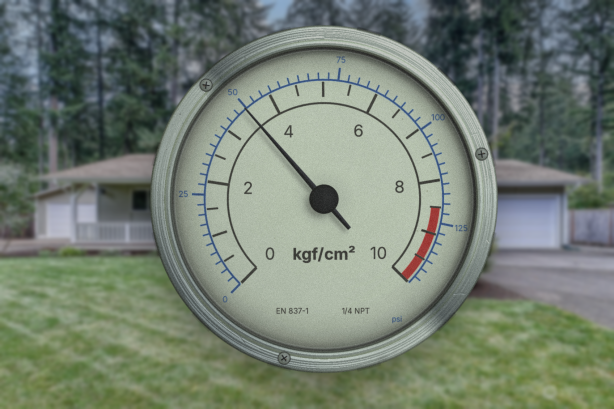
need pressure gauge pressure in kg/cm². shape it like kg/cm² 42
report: kg/cm² 3.5
